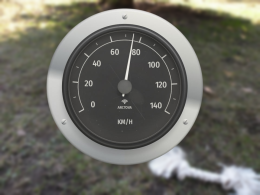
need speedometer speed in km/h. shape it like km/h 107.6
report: km/h 75
